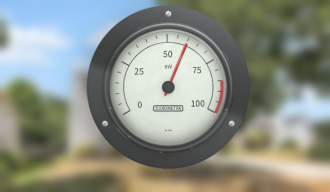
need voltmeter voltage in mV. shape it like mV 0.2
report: mV 60
